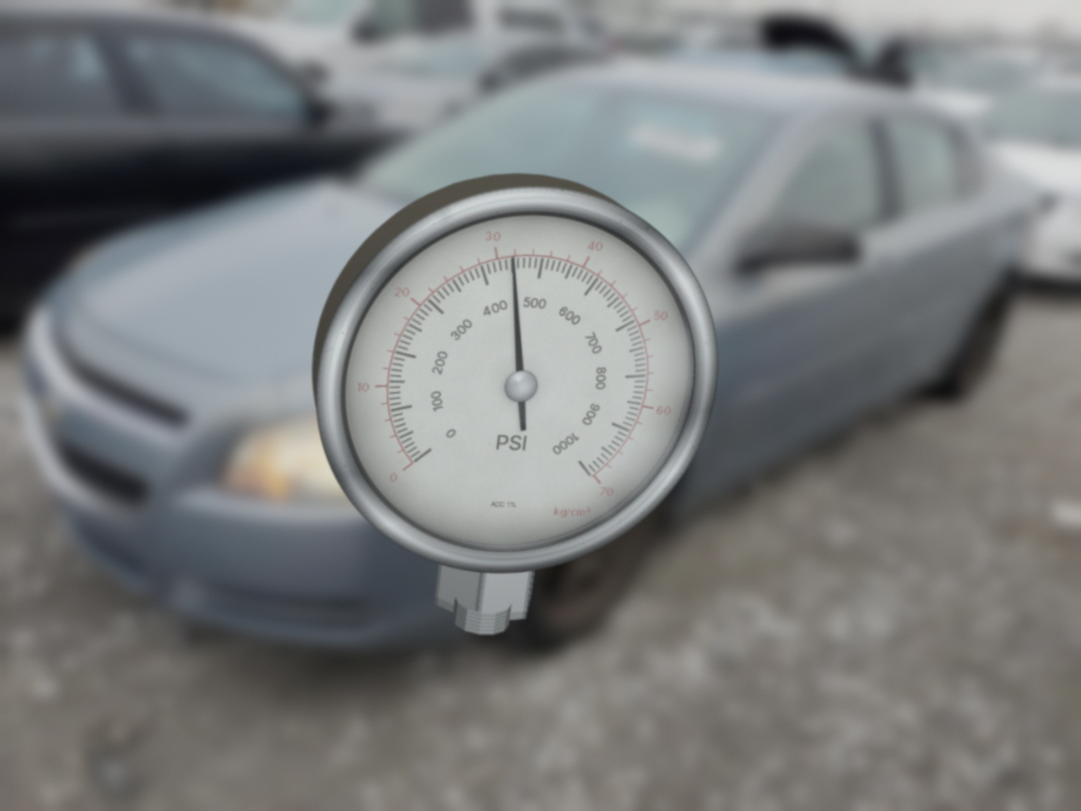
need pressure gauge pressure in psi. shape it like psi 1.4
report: psi 450
